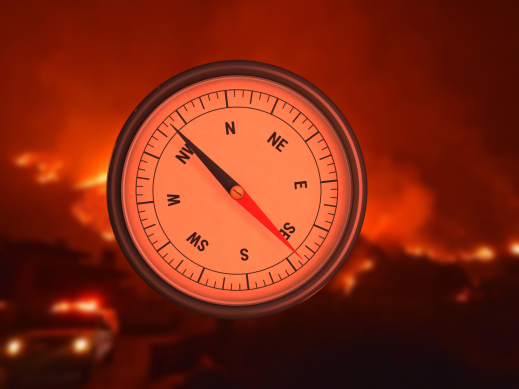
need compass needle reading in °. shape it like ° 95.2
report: ° 142.5
